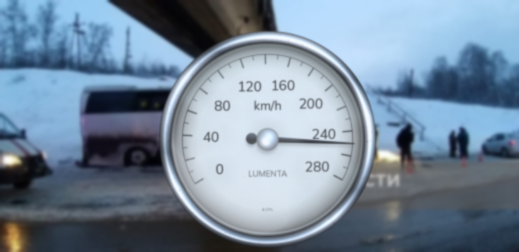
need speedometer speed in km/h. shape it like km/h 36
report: km/h 250
